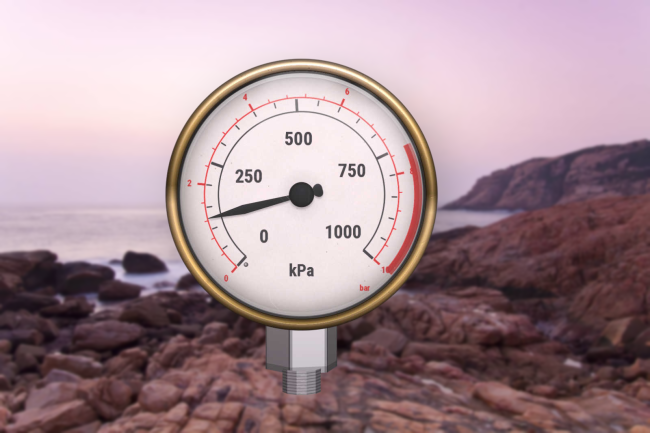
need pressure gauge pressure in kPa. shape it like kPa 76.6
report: kPa 125
